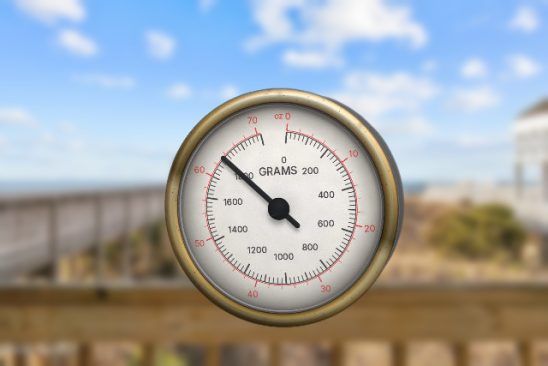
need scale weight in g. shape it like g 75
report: g 1800
